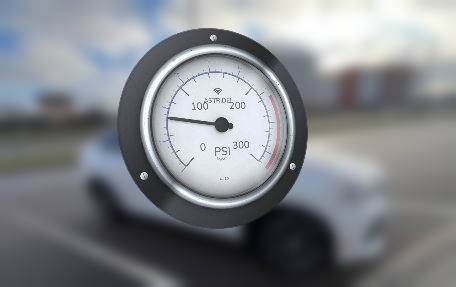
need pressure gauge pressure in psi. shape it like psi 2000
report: psi 60
